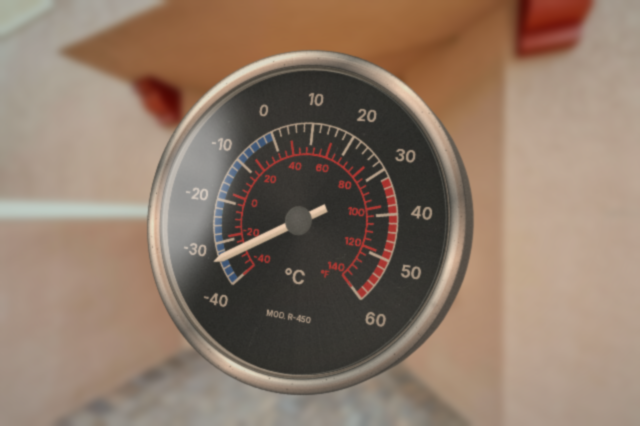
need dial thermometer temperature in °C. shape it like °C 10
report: °C -34
